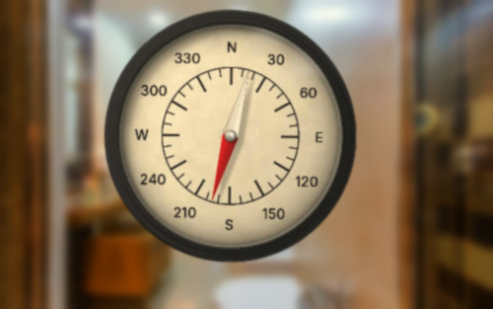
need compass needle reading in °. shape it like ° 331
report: ° 195
